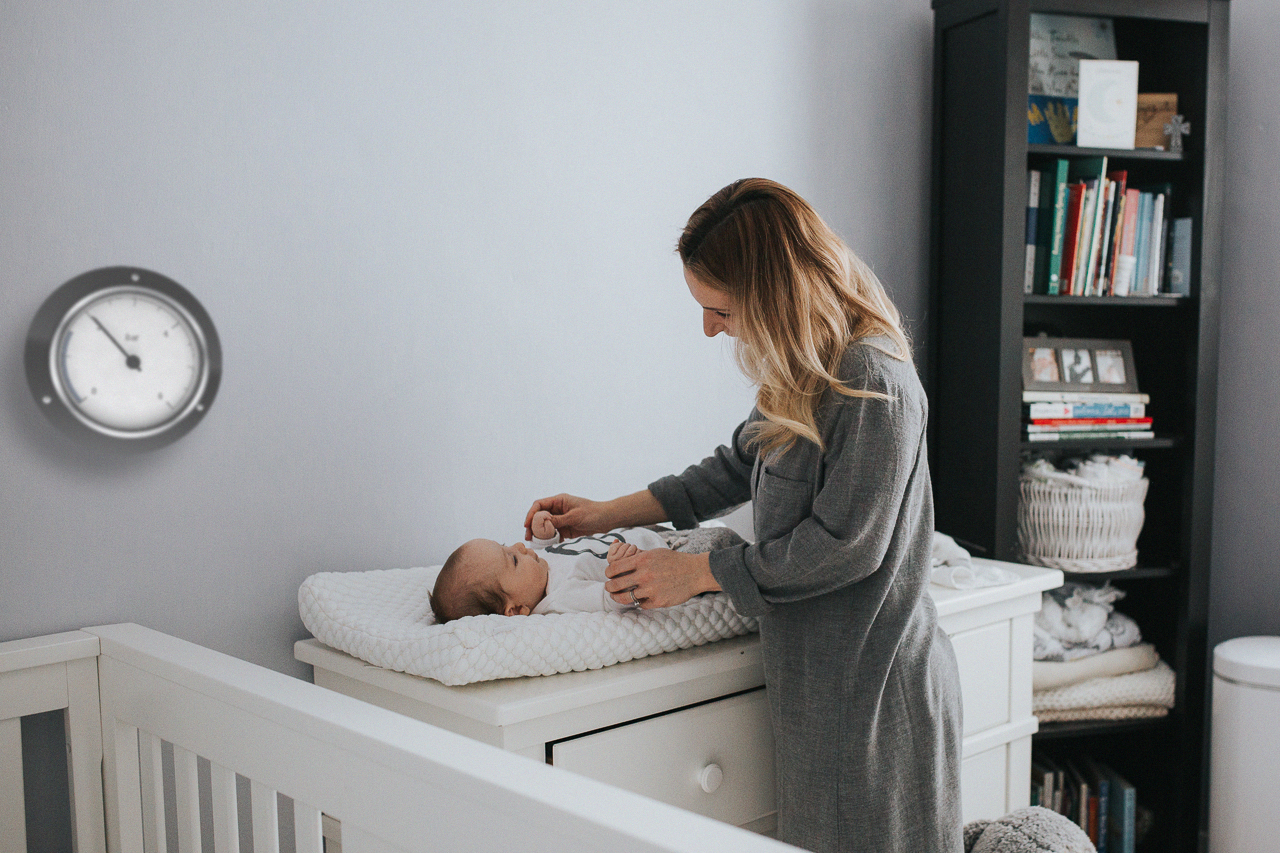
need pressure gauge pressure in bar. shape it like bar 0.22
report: bar 2
